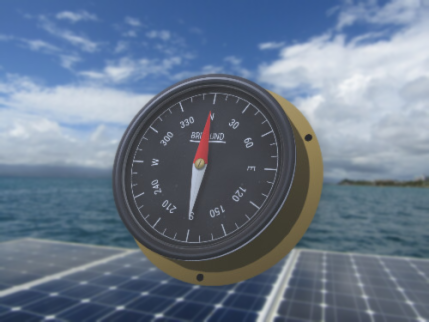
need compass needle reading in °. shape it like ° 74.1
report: ° 0
